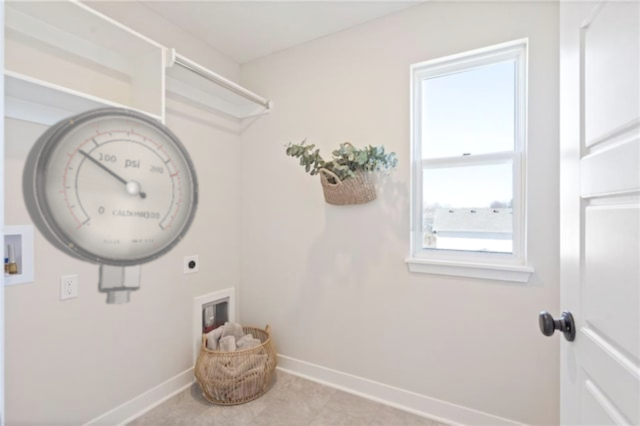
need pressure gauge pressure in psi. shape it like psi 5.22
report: psi 80
